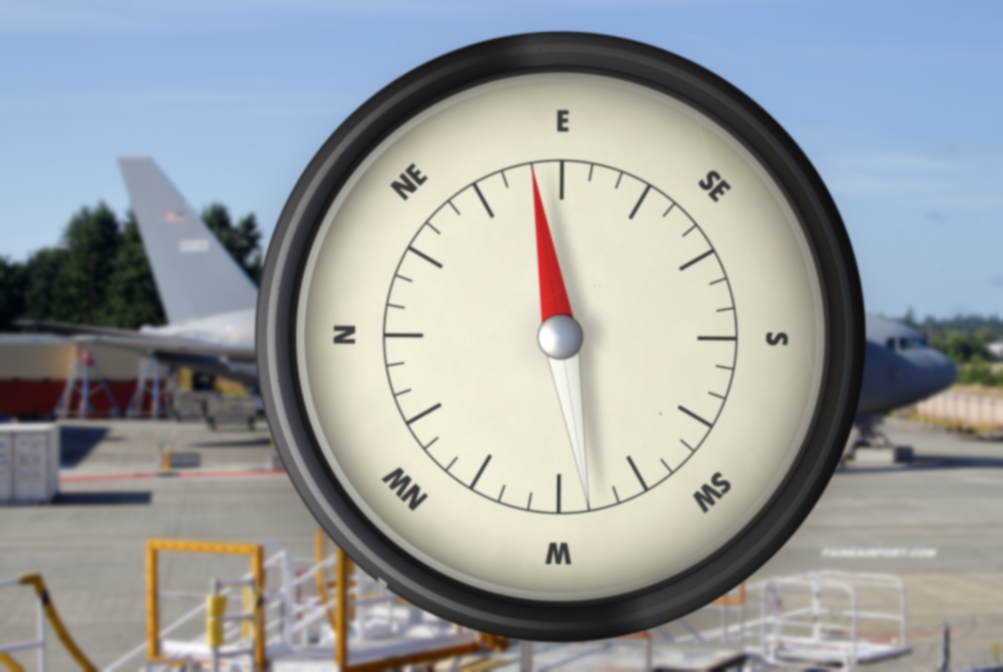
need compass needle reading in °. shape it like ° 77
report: ° 80
